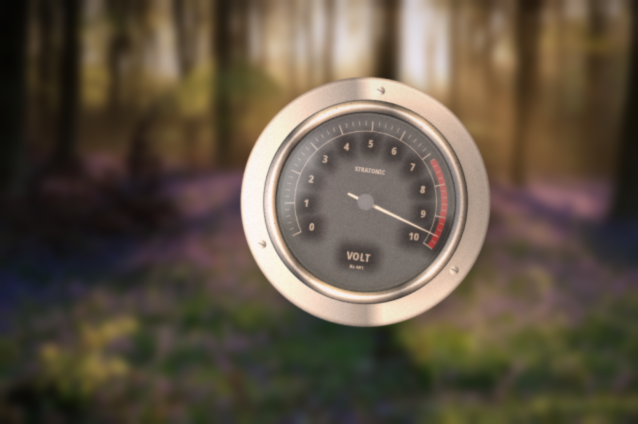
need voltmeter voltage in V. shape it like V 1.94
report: V 9.6
